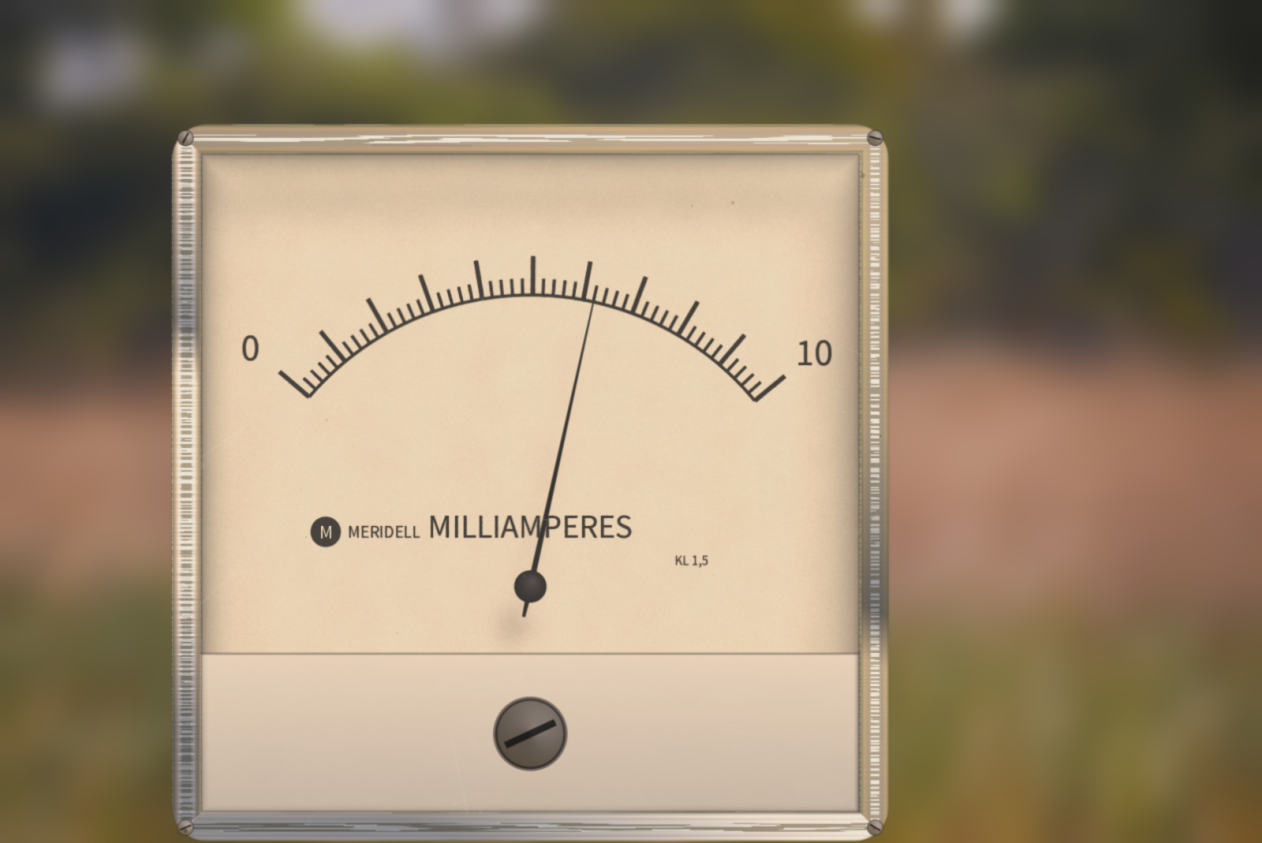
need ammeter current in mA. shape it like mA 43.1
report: mA 6.2
